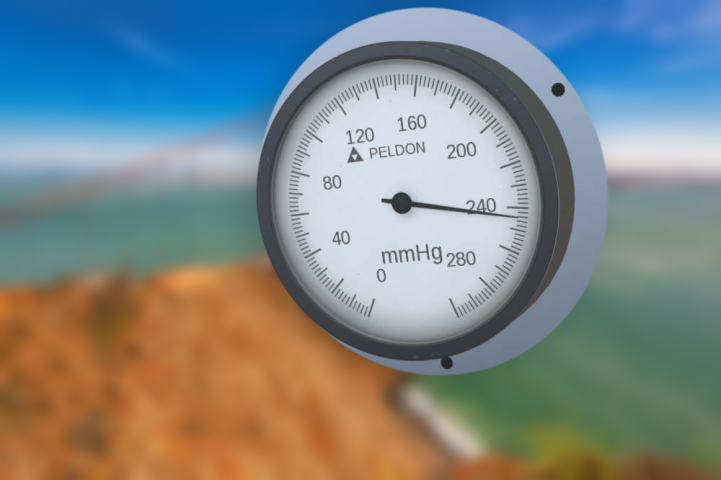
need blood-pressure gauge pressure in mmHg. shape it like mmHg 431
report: mmHg 244
